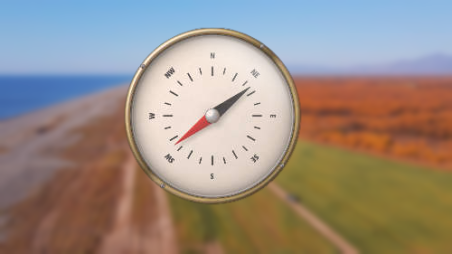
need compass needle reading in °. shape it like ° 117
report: ° 232.5
